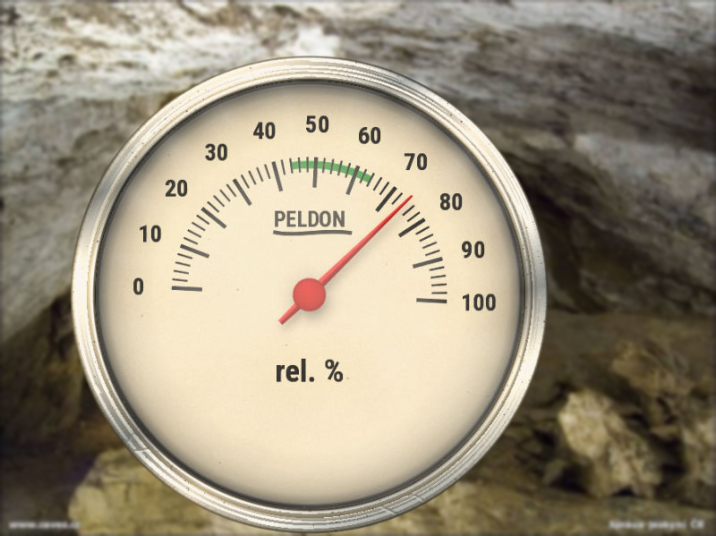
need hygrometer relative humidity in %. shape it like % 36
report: % 74
